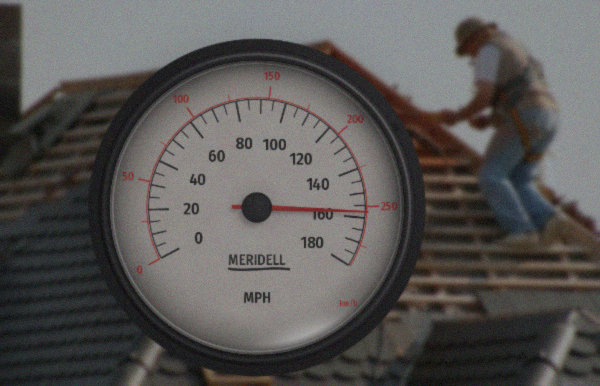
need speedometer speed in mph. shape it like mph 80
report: mph 157.5
